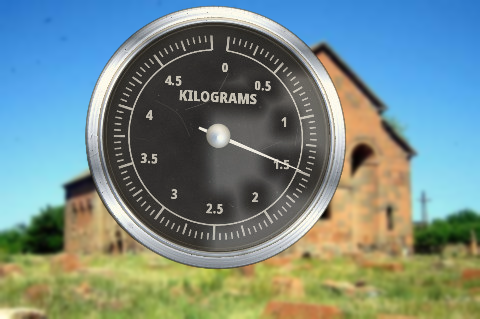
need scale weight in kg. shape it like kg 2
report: kg 1.5
